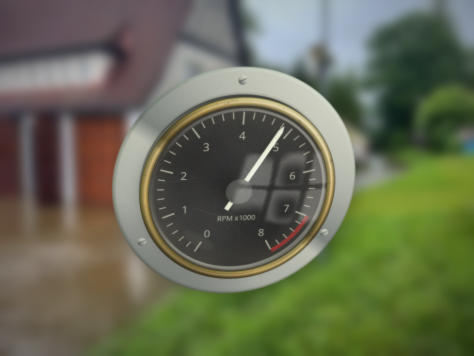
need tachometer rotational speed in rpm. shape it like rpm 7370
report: rpm 4800
